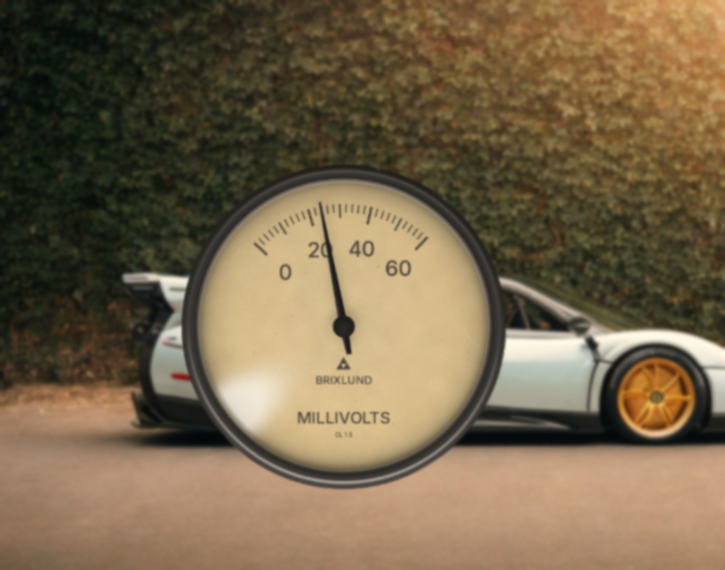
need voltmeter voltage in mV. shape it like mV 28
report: mV 24
